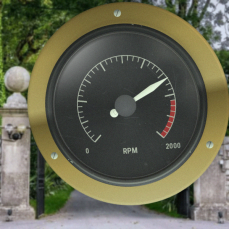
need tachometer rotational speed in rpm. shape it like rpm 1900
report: rpm 1450
